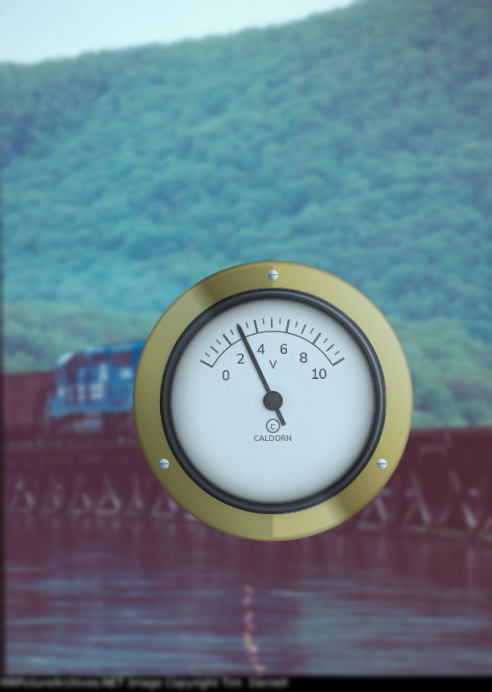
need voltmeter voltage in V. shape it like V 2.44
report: V 3
